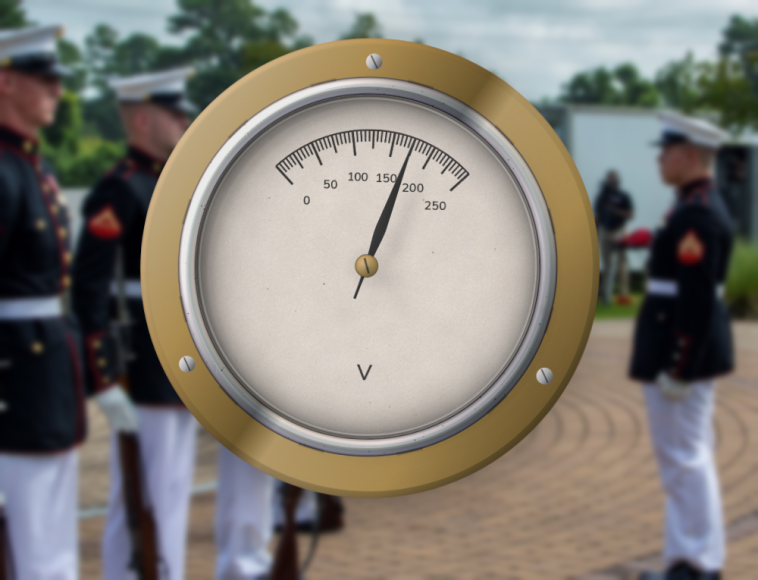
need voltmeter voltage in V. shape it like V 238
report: V 175
